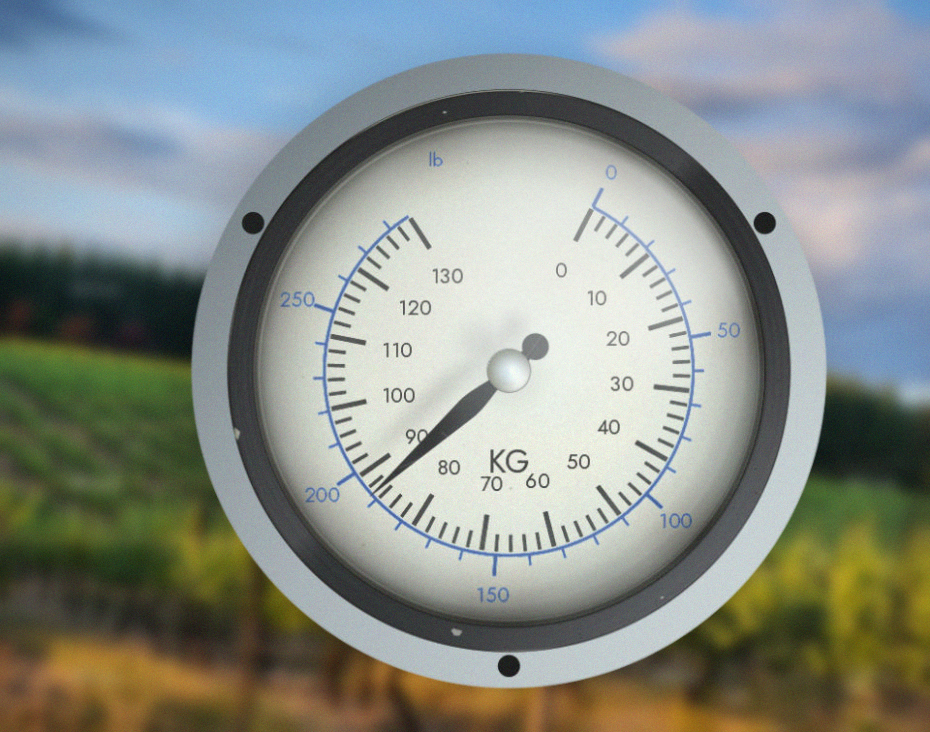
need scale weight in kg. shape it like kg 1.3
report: kg 87
